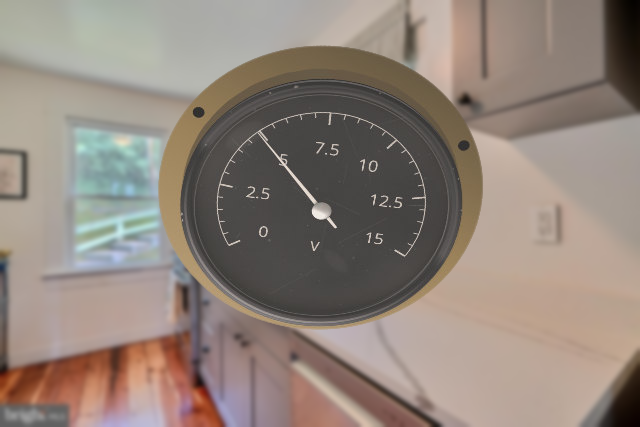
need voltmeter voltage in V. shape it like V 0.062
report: V 5
